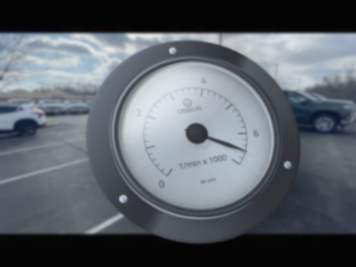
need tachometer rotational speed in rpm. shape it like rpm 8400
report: rpm 6600
